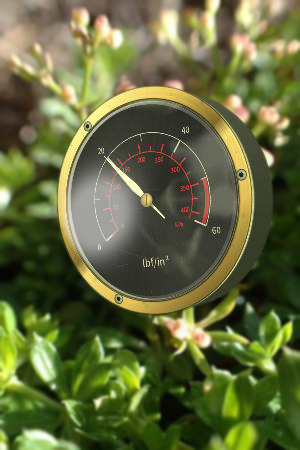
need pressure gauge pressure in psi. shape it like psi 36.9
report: psi 20
